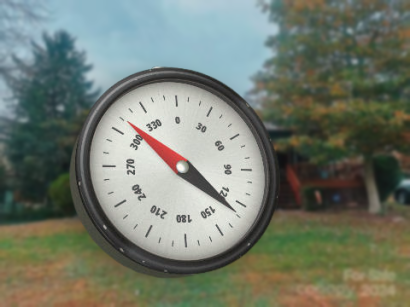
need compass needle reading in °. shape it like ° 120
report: ° 310
